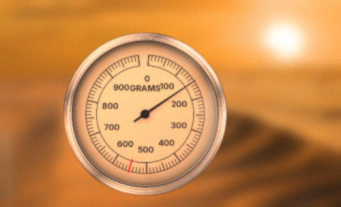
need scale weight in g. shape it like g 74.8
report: g 150
